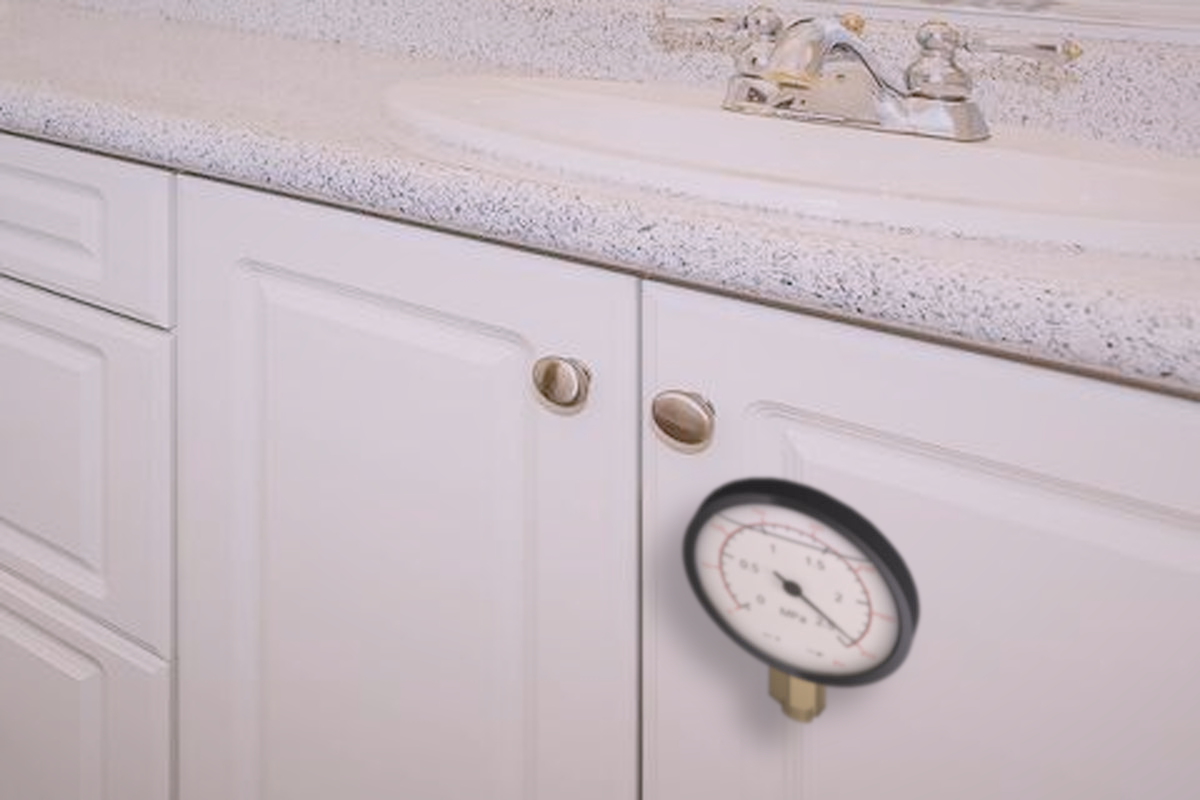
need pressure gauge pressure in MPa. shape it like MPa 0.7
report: MPa 2.4
